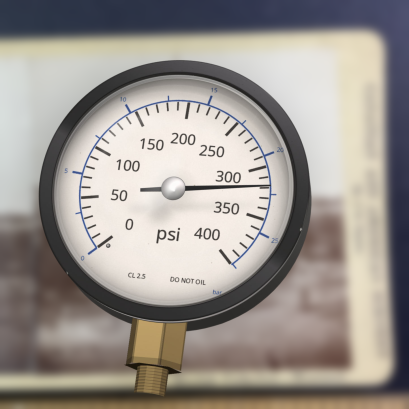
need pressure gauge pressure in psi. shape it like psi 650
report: psi 320
